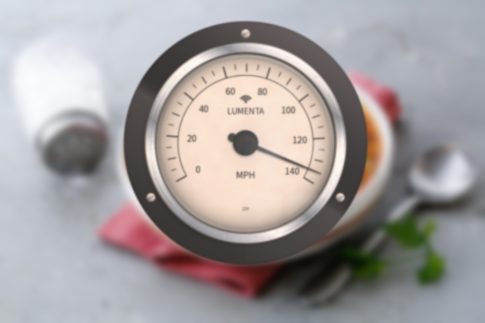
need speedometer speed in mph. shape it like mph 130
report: mph 135
